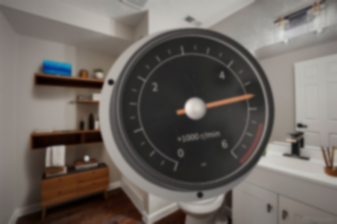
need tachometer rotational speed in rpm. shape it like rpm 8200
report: rpm 4750
